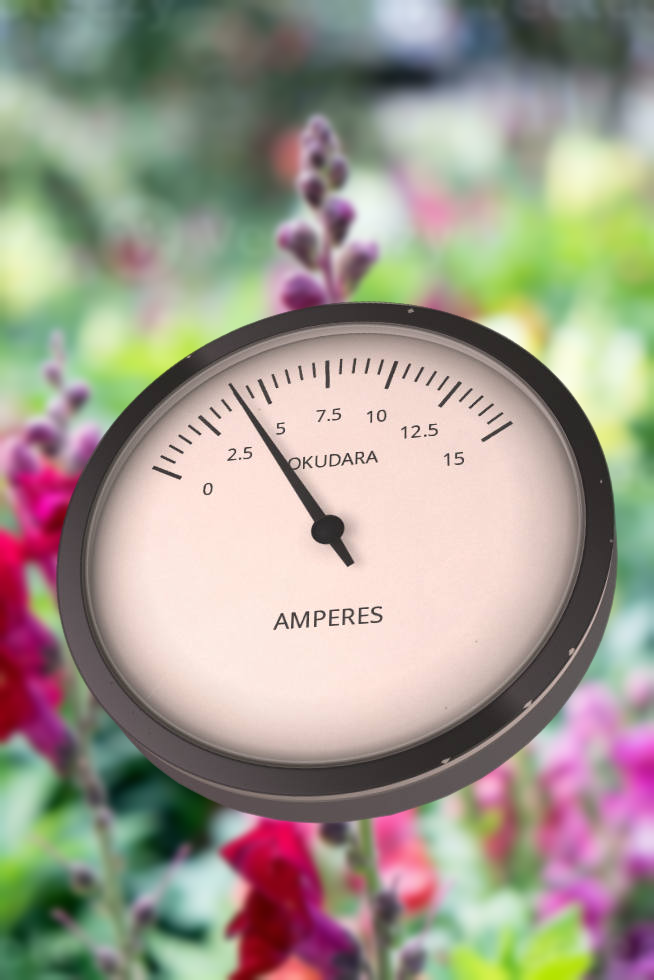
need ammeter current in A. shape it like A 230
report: A 4
